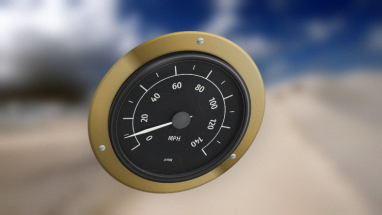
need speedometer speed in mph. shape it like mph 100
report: mph 10
